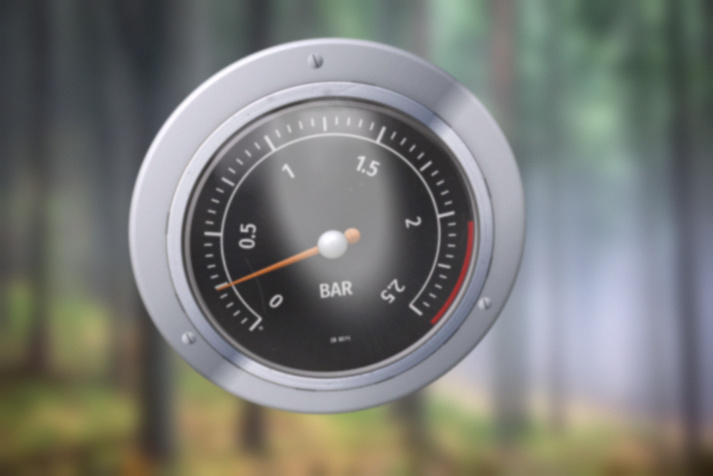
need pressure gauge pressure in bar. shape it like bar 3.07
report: bar 0.25
